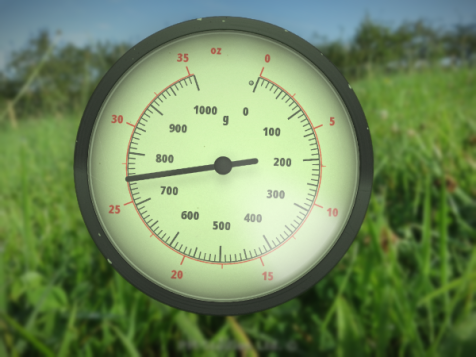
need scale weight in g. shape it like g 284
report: g 750
